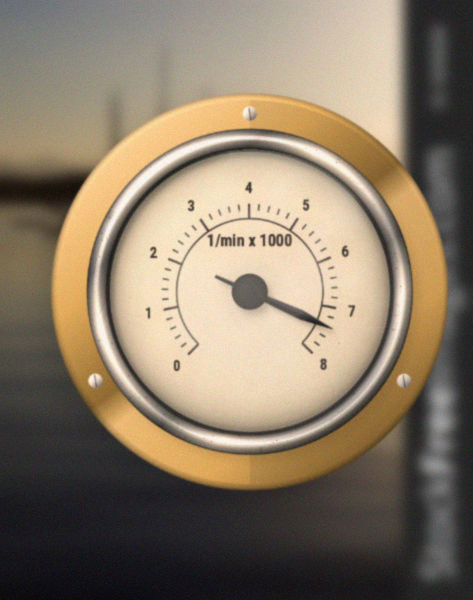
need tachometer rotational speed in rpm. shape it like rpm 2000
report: rpm 7400
